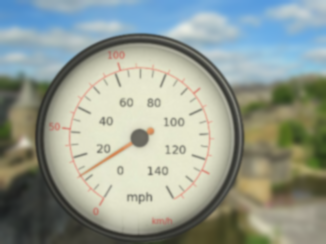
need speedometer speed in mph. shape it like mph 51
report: mph 12.5
